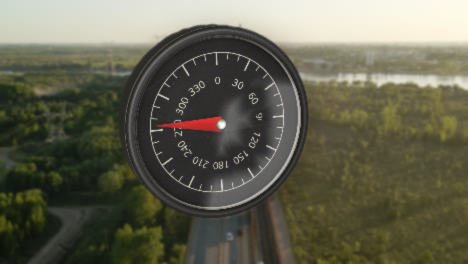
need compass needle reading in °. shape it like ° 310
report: ° 275
